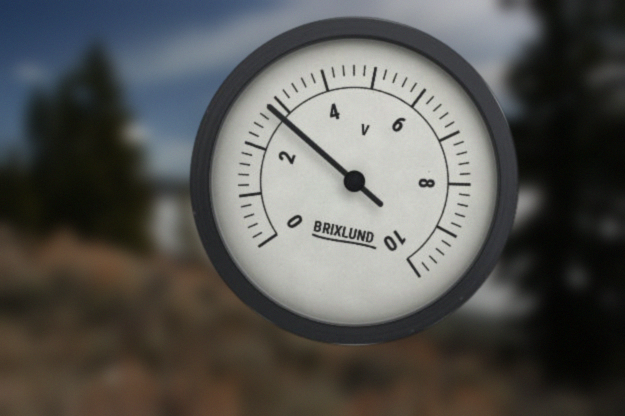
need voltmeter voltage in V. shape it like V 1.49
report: V 2.8
